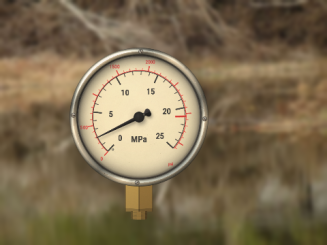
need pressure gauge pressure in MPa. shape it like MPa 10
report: MPa 2
